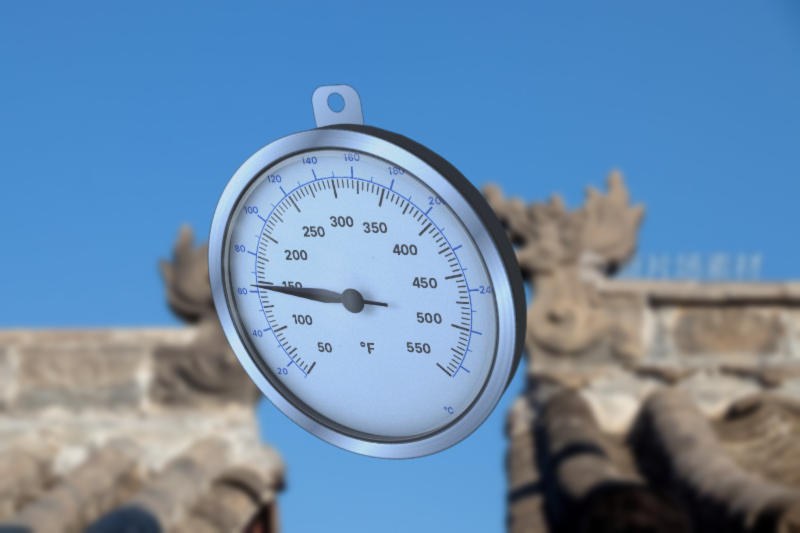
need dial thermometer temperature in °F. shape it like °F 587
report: °F 150
